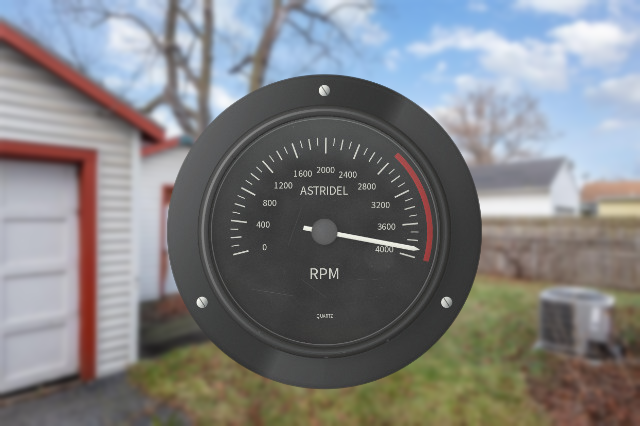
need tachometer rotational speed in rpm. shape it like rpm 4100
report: rpm 3900
